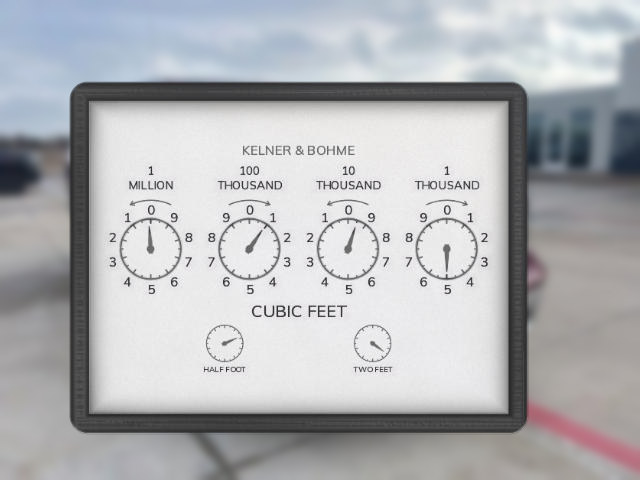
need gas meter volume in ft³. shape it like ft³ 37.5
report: ft³ 9500
